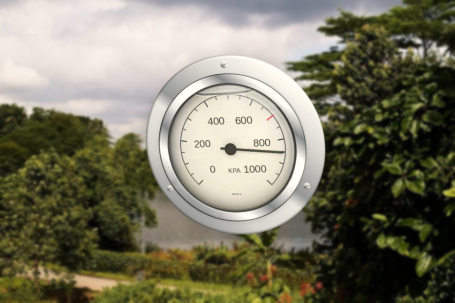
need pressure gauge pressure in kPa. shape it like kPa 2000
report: kPa 850
